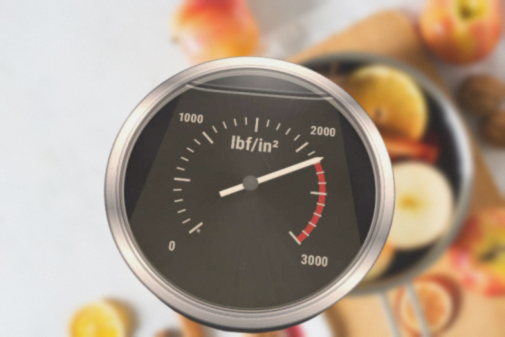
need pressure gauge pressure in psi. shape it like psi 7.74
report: psi 2200
